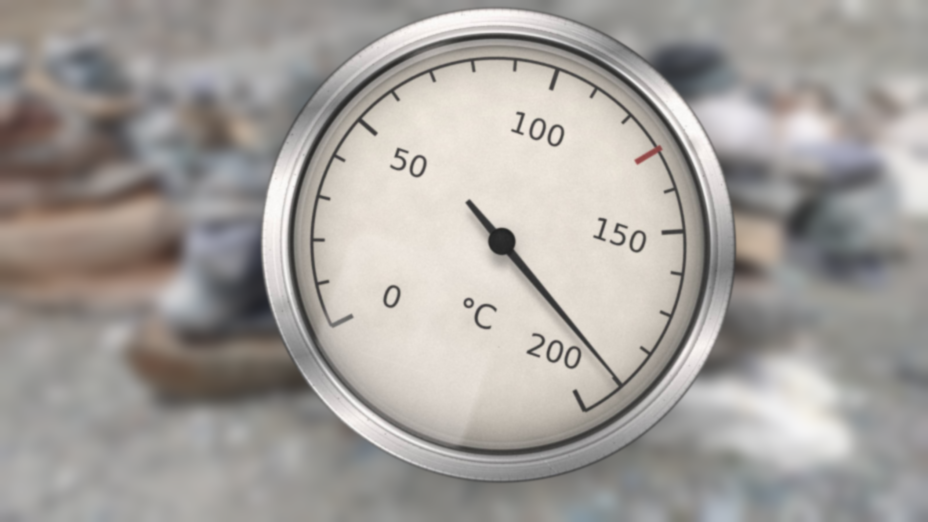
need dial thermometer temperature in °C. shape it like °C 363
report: °C 190
